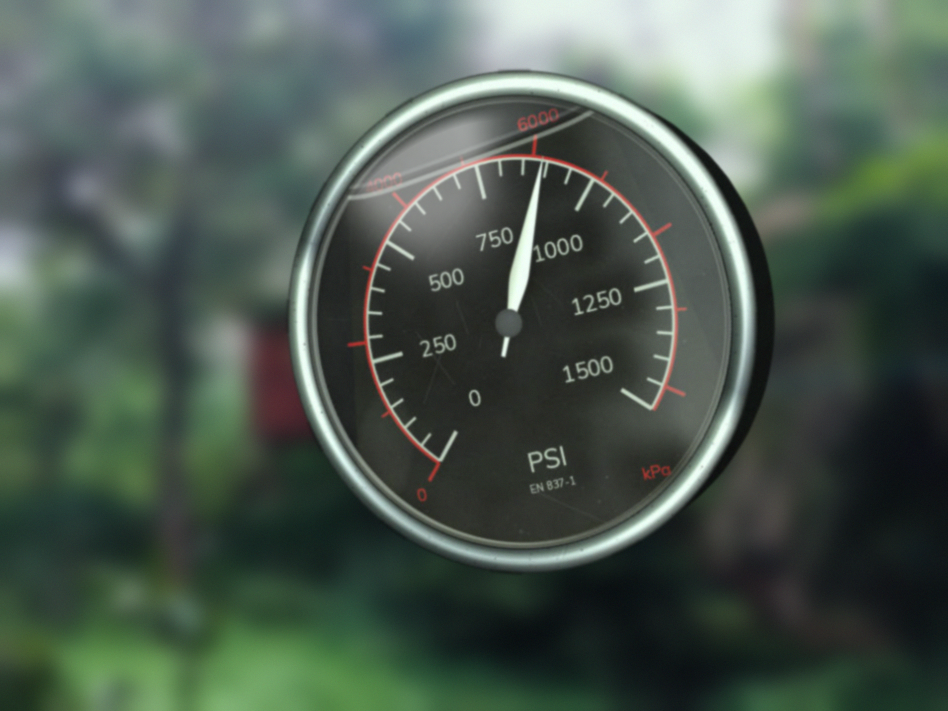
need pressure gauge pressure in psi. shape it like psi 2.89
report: psi 900
